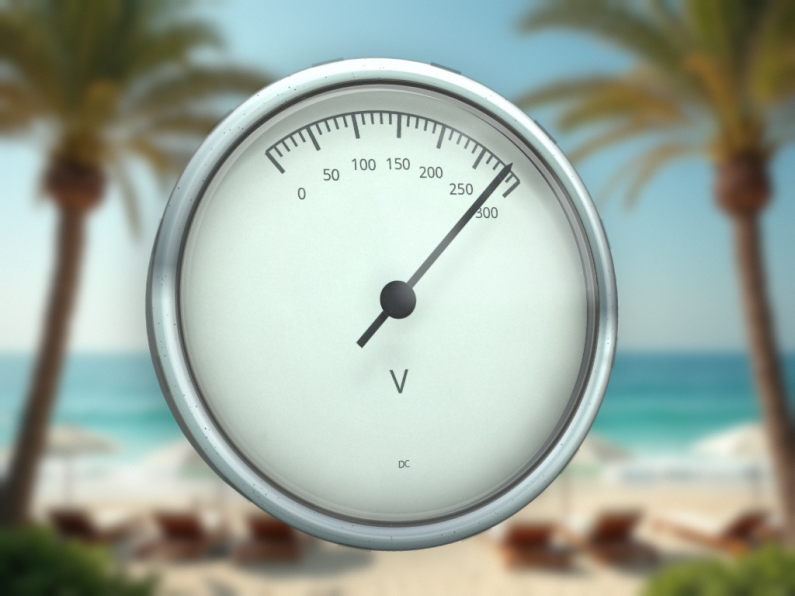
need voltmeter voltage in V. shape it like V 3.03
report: V 280
